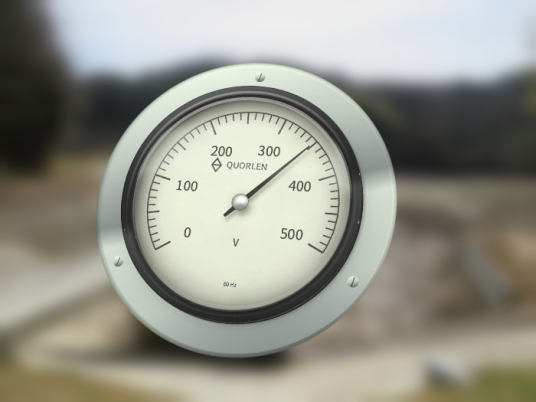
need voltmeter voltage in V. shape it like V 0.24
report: V 350
